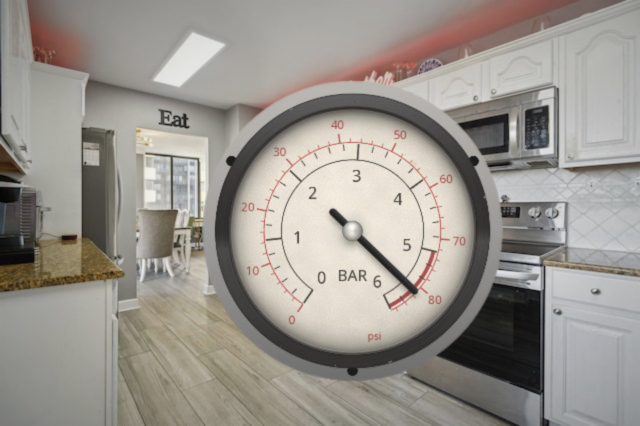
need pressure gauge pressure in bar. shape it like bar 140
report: bar 5.6
